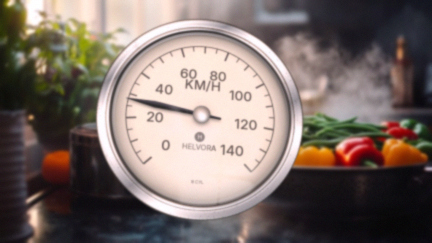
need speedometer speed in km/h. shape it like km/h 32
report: km/h 27.5
